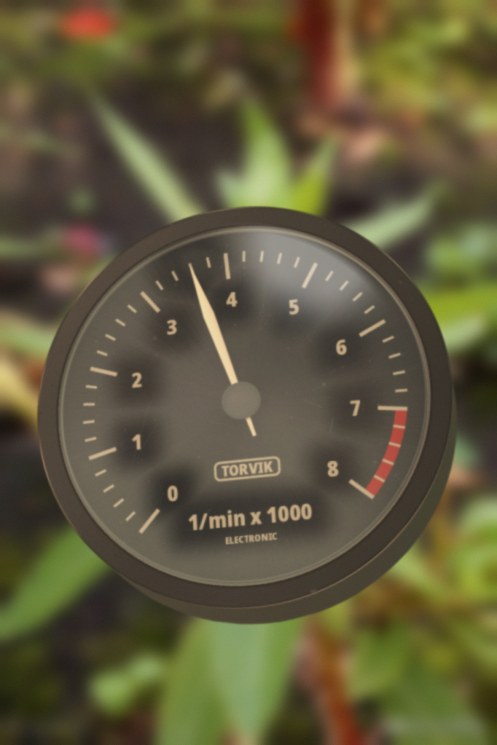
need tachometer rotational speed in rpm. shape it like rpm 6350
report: rpm 3600
